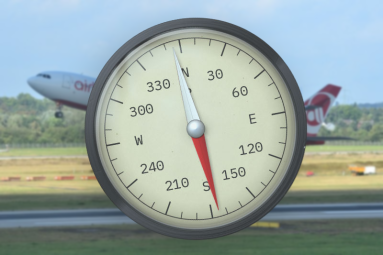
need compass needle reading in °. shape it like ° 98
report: ° 175
